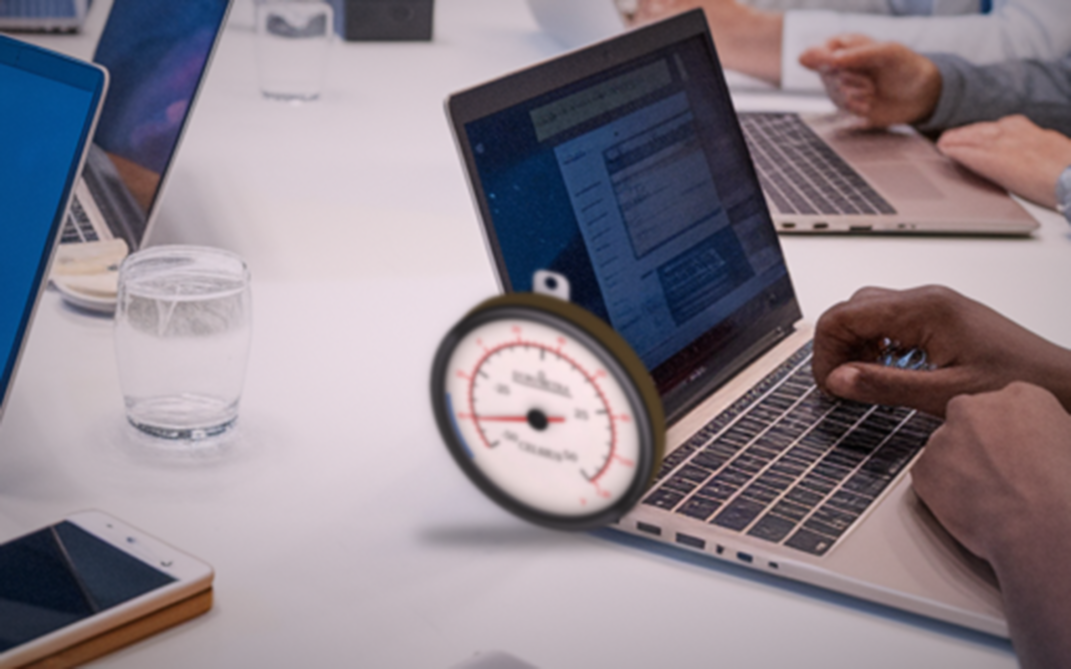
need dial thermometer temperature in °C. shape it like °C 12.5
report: °C -40
